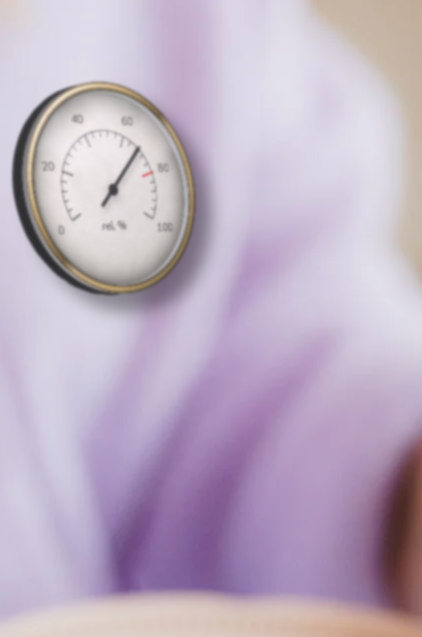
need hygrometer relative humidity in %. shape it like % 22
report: % 68
